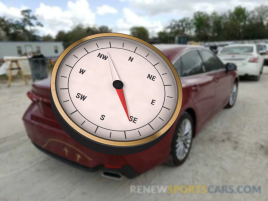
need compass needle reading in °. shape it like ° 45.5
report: ° 142.5
